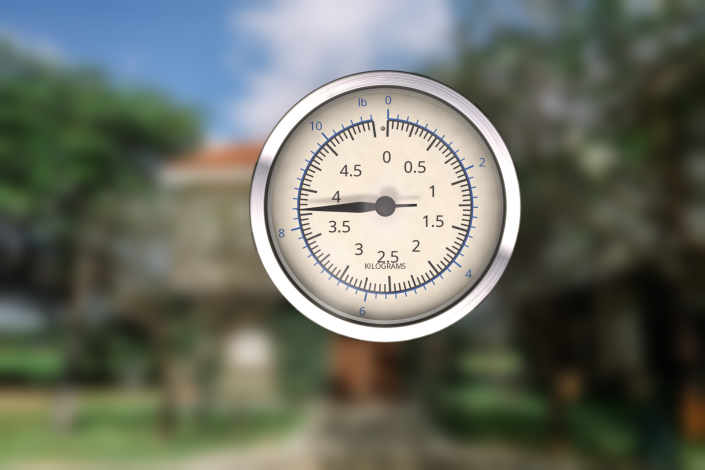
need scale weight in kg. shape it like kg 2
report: kg 3.8
